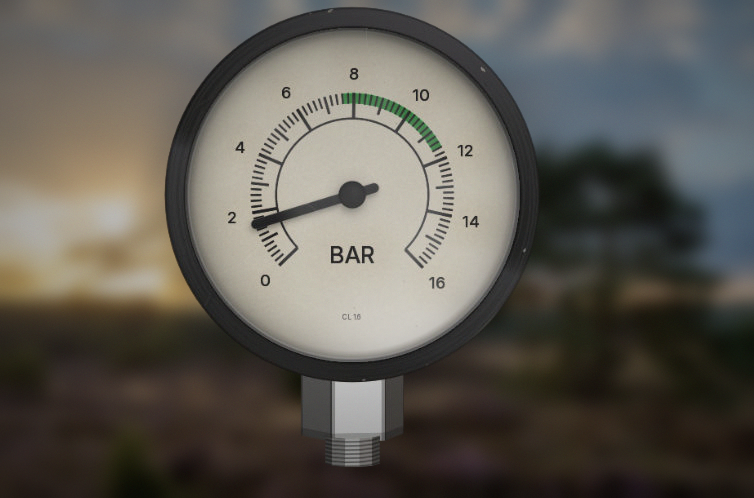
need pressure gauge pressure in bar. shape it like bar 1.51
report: bar 1.6
